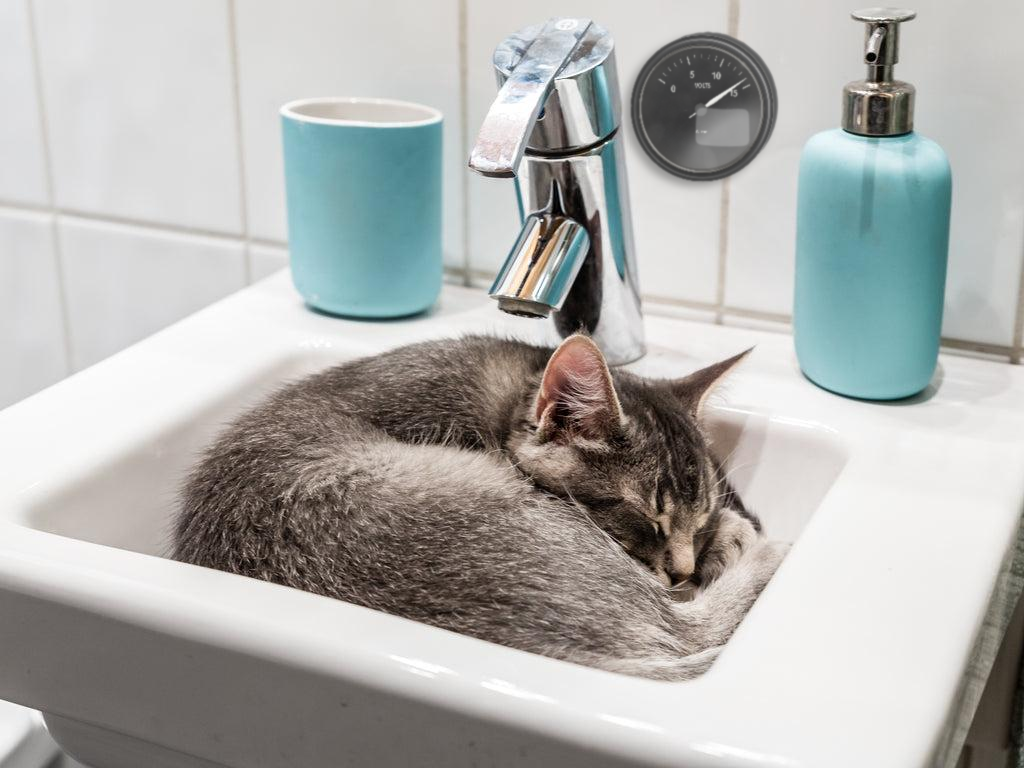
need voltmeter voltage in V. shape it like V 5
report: V 14
